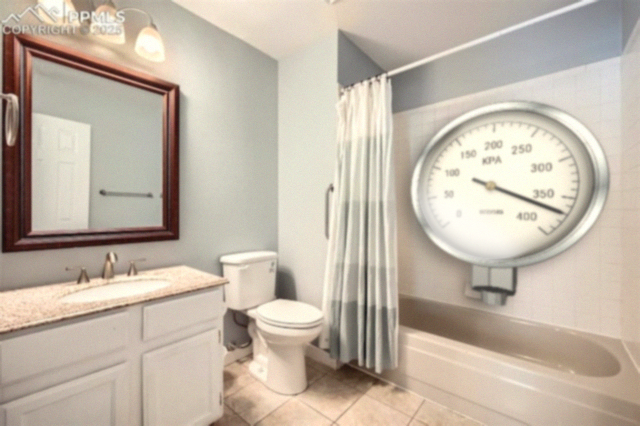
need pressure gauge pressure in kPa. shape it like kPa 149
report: kPa 370
